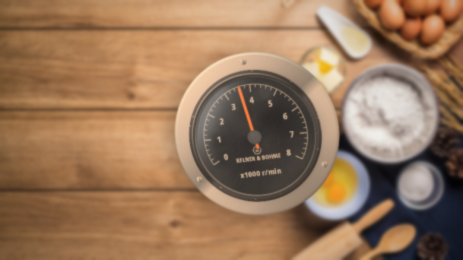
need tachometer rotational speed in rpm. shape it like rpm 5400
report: rpm 3600
